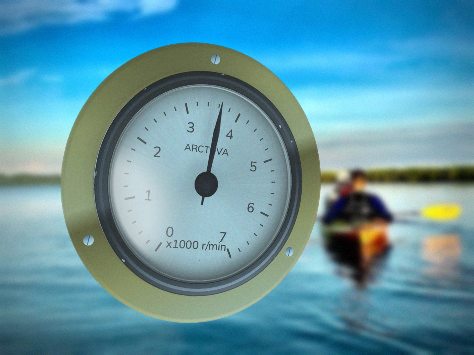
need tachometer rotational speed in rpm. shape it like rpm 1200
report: rpm 3600
